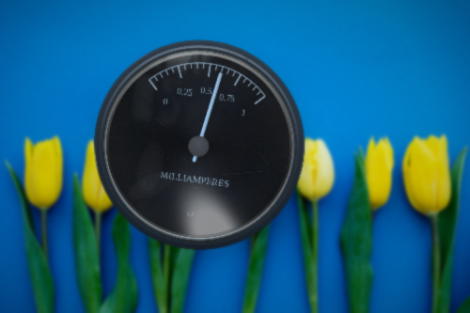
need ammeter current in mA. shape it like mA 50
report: mA 0.6
